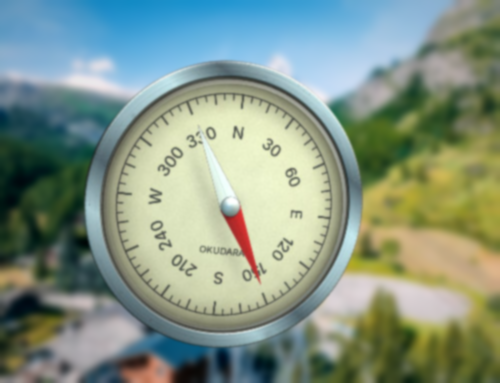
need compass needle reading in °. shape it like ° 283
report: ° 150
